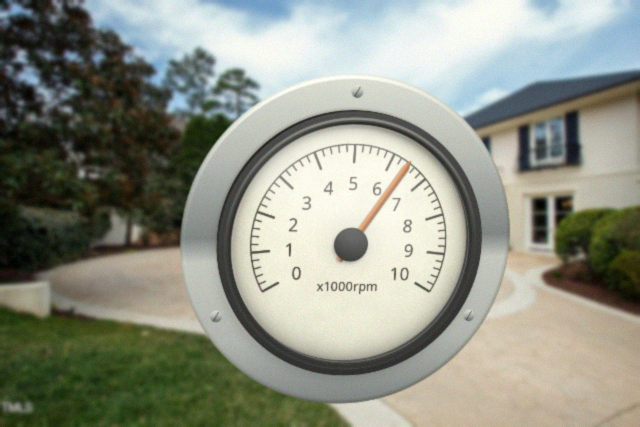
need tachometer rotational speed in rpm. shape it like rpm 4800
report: rpm 6400
